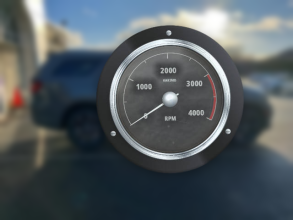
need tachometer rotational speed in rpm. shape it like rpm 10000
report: rpm 0
